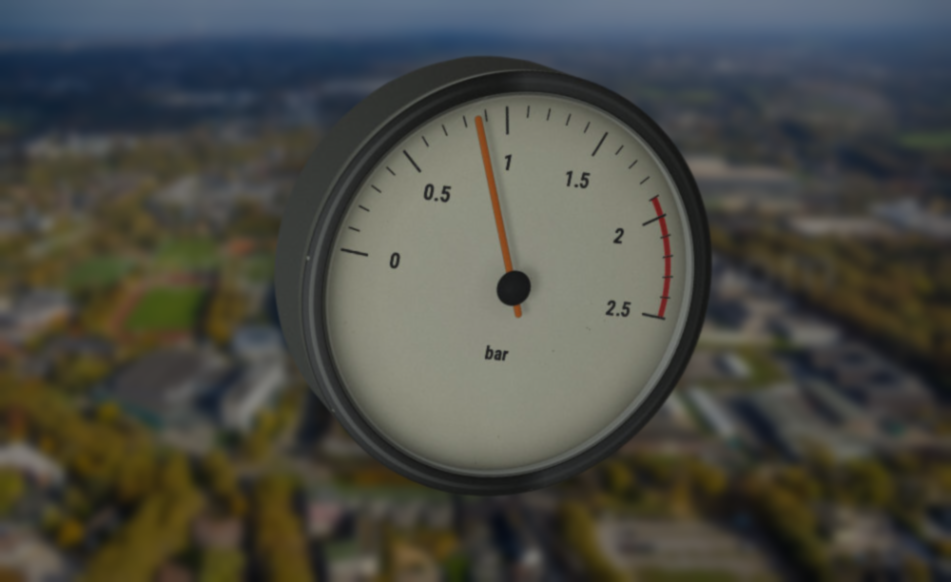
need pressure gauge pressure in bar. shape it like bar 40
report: bar 0.85
